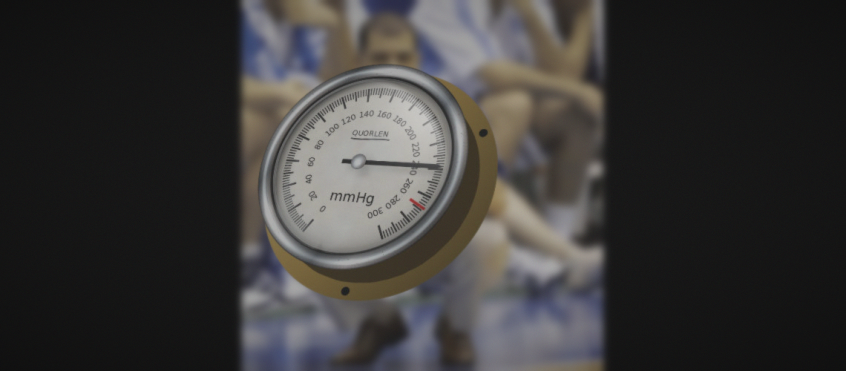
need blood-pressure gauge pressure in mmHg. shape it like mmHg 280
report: mmHg 240
